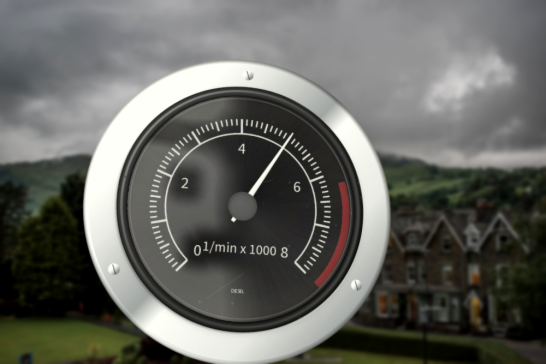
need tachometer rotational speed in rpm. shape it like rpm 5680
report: rpm 5000
